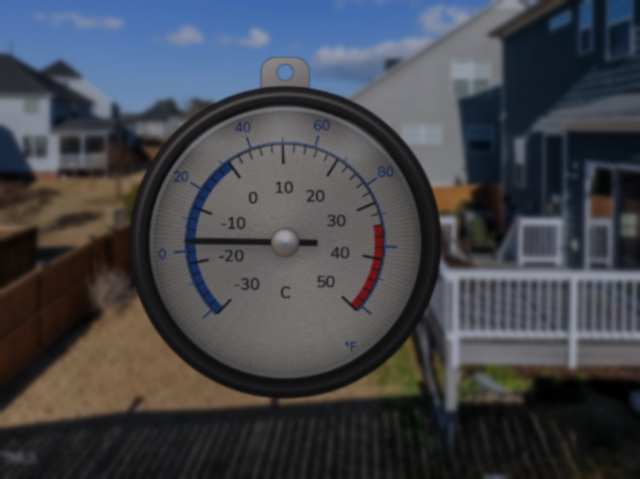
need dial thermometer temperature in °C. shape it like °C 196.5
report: °C -16
